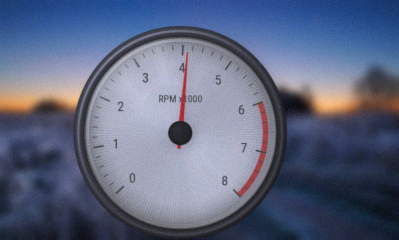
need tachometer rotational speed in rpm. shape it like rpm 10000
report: rpm 4100
